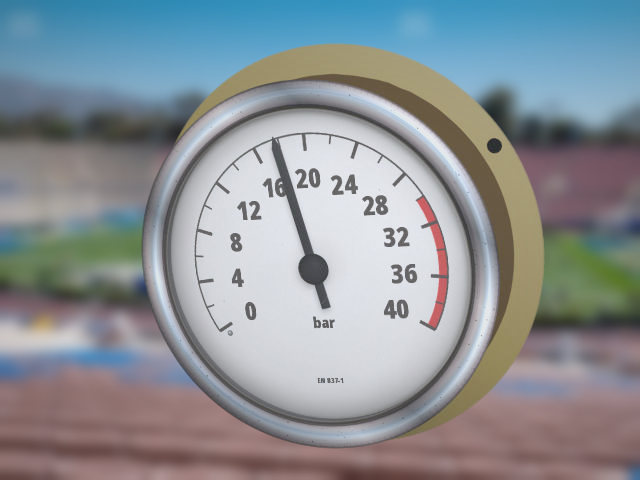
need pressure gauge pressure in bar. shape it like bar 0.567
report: bar 18
